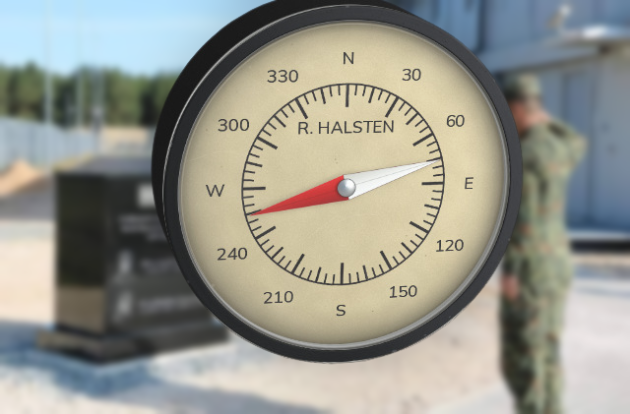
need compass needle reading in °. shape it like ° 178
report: ° 255
